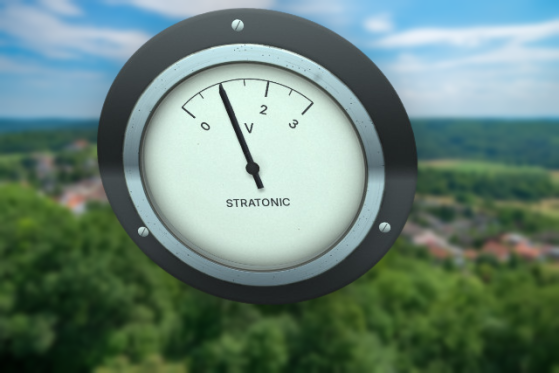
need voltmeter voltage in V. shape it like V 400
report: V 1
